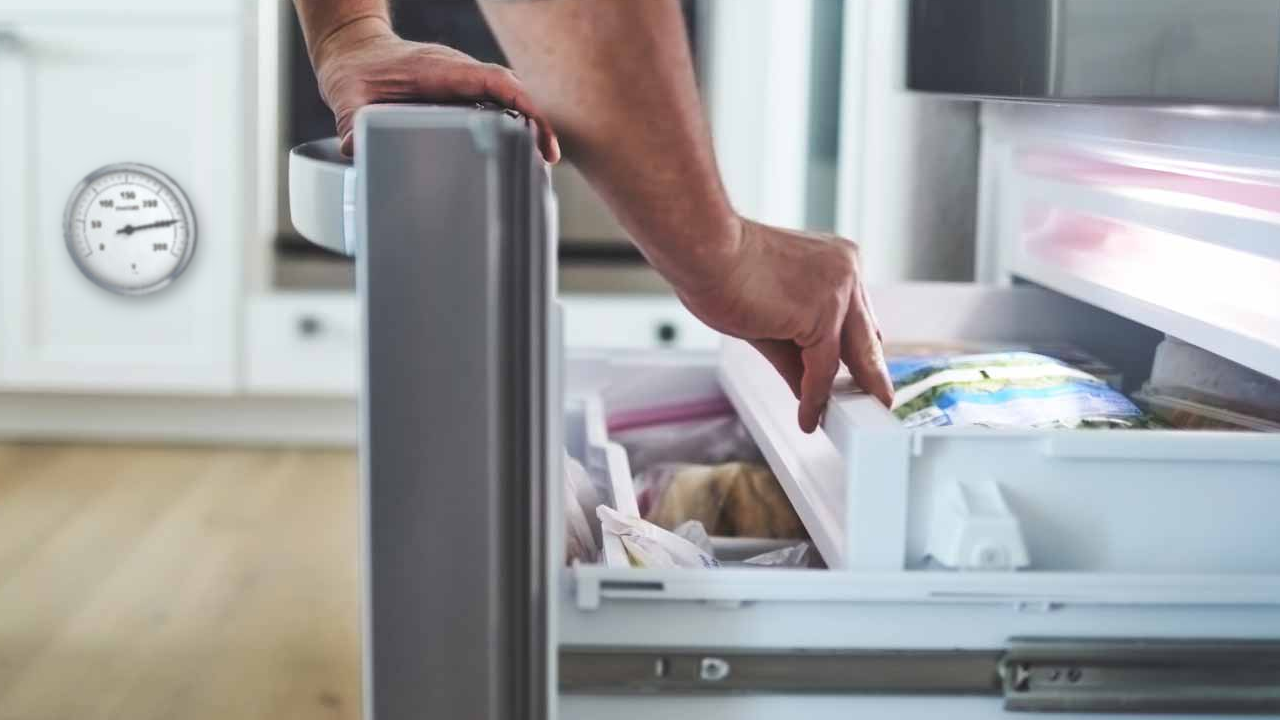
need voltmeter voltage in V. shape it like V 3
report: V 250
